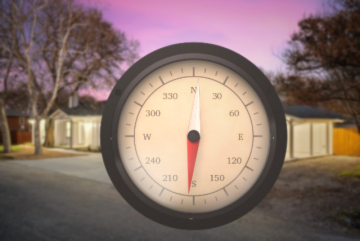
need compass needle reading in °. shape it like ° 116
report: ° 185
